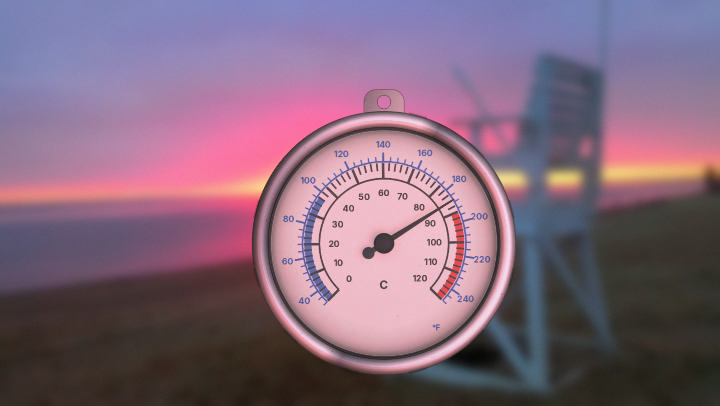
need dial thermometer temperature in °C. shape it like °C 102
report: °C 86
